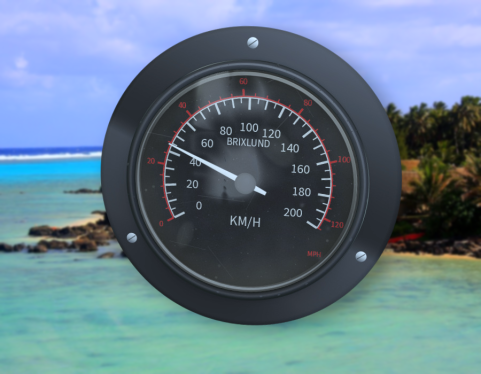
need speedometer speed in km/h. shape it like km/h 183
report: km/h 45
